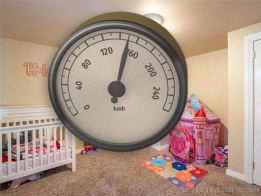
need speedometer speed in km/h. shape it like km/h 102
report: km/h 150
